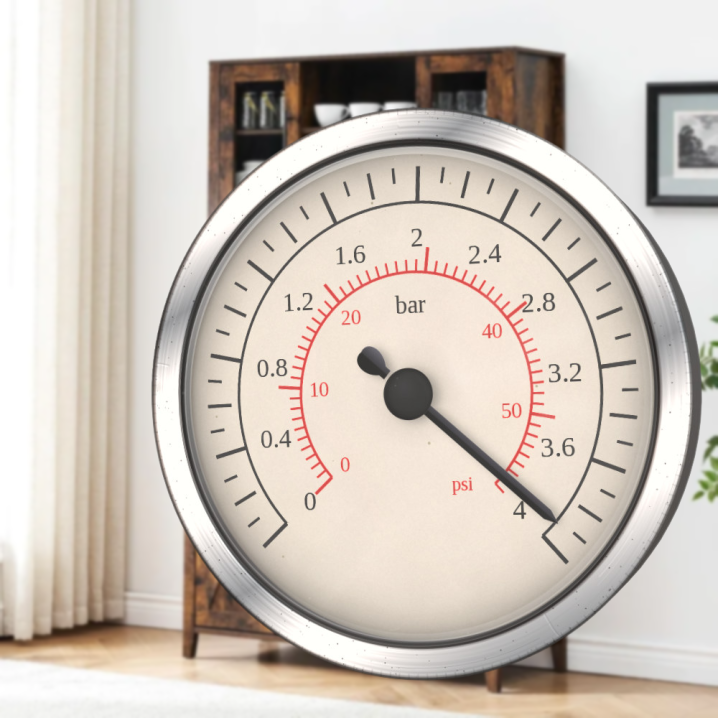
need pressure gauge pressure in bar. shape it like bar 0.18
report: bar 3.9
